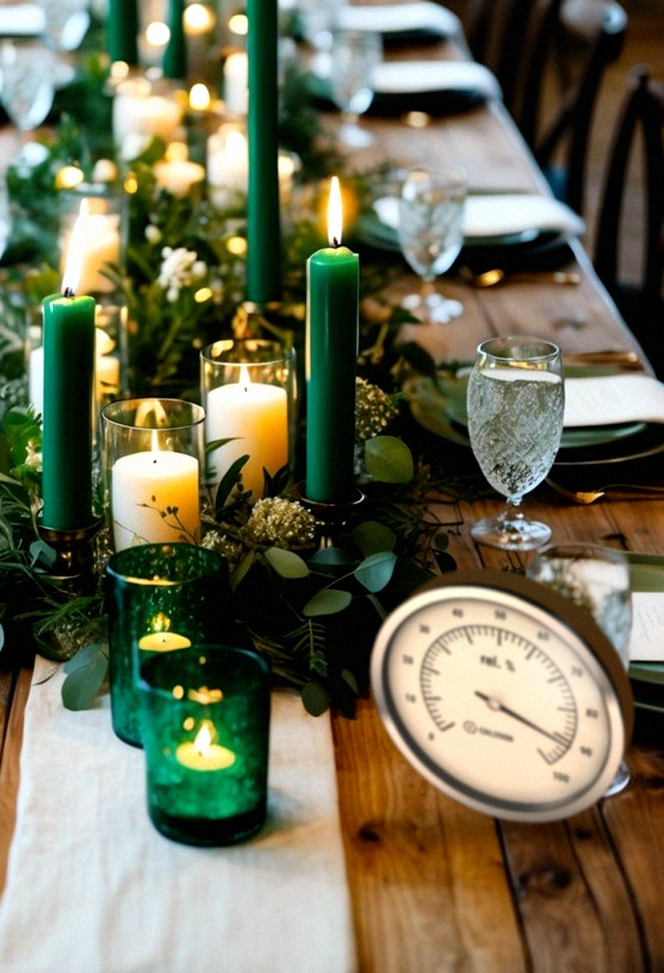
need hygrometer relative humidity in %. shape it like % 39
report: % 90
